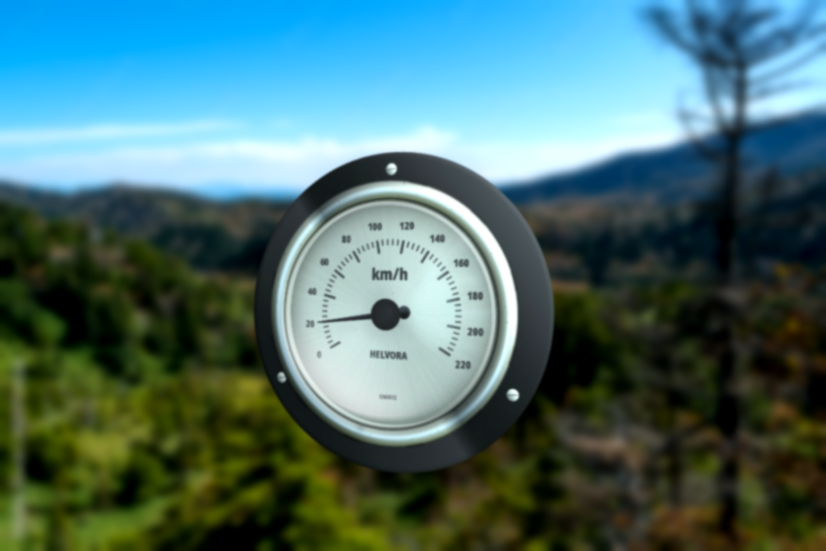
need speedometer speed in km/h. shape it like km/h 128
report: km/h 20
